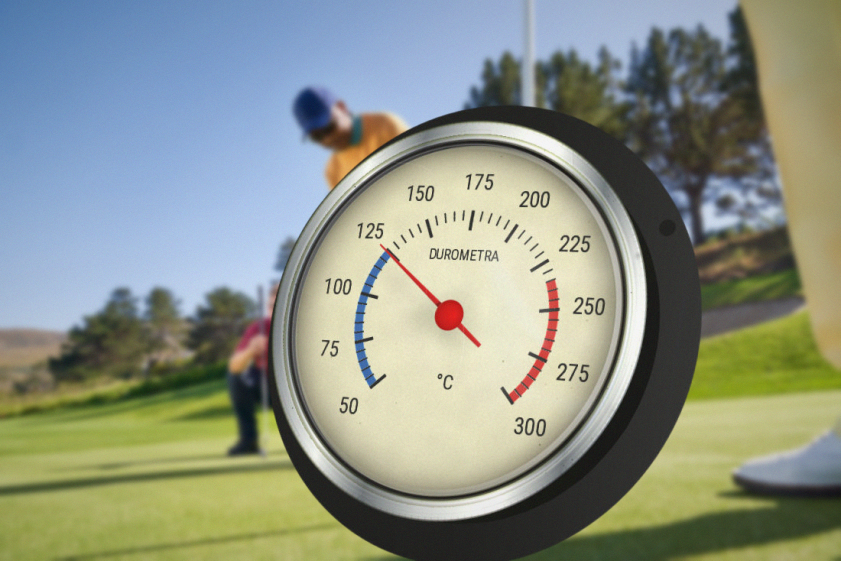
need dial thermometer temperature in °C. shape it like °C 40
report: °C 125
